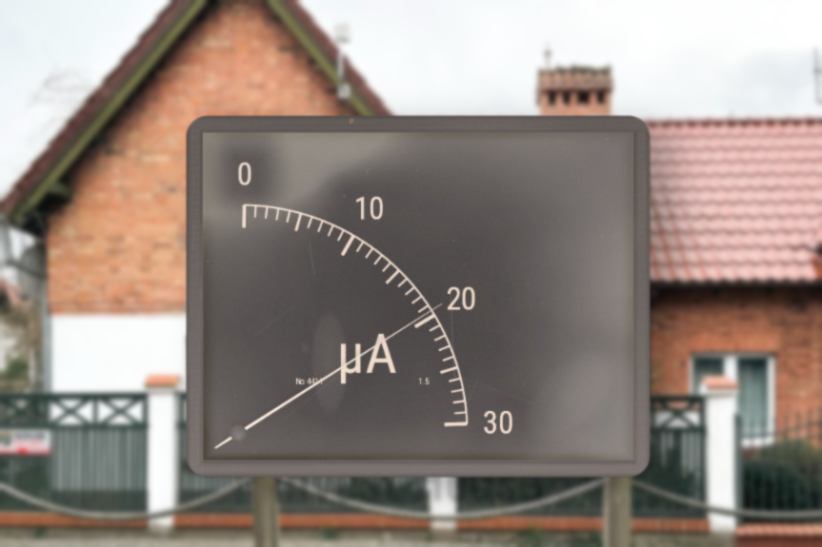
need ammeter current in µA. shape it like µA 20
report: µA 19.5
